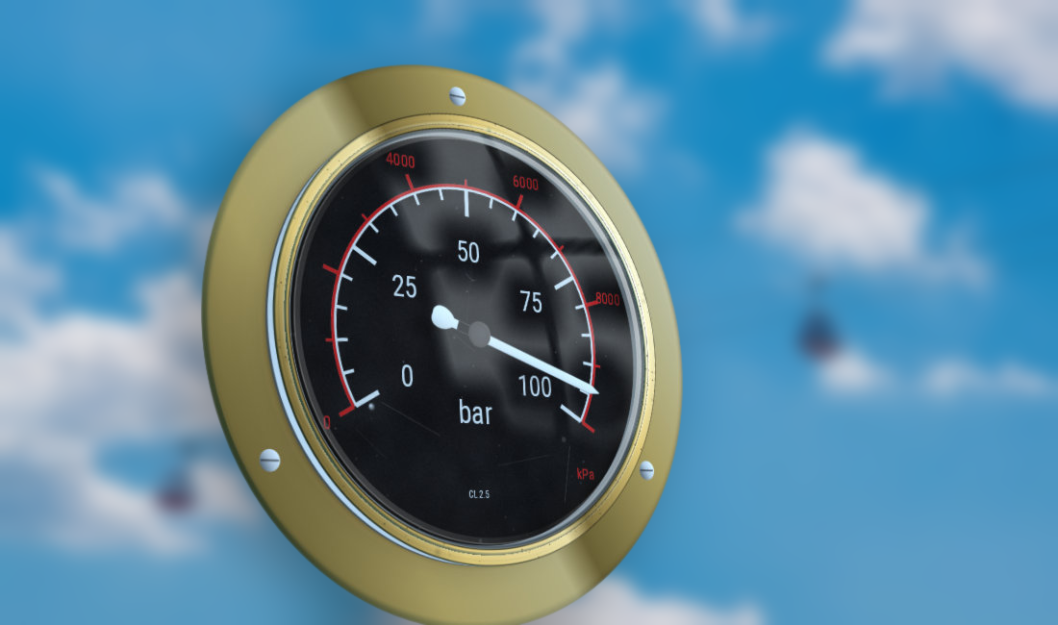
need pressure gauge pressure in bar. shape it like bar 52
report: bar 95
